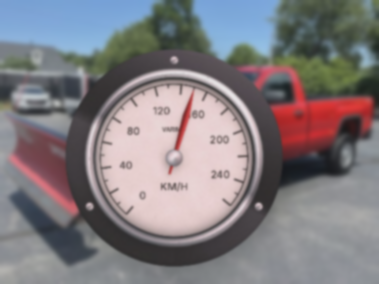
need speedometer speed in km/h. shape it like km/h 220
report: km/h 150
